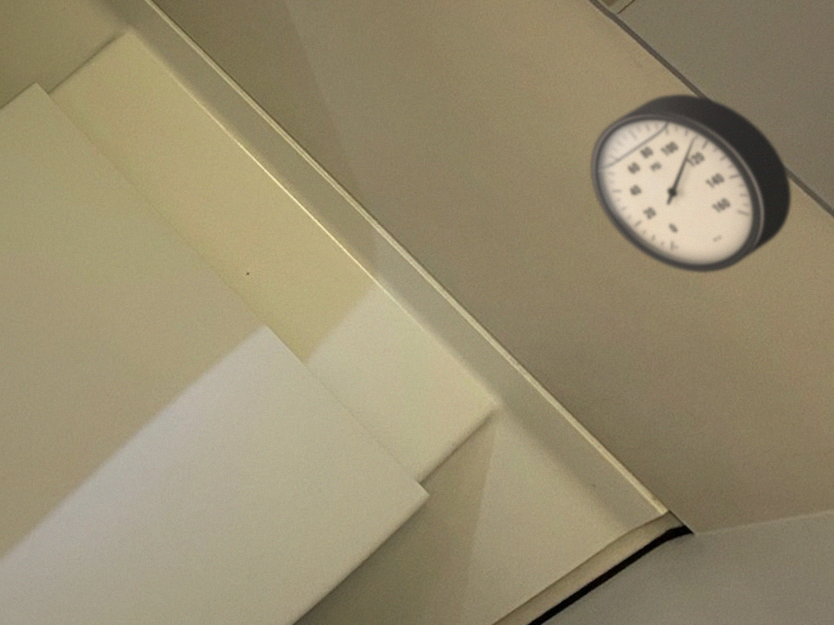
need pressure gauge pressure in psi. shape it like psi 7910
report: psi 115
